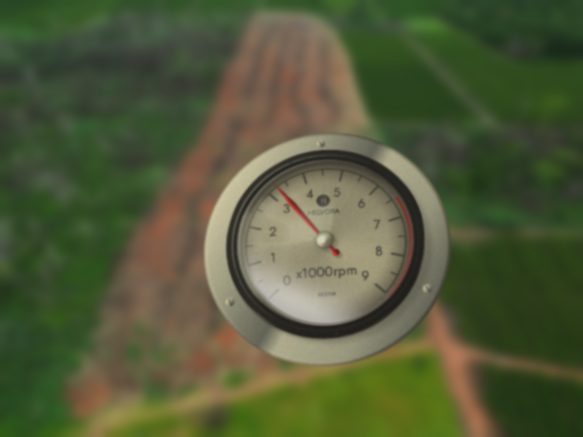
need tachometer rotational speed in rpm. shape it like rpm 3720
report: rpm 3250
